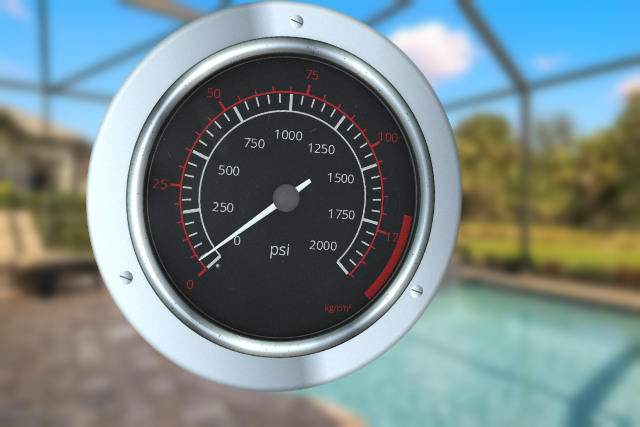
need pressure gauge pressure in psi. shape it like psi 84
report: psi 50
